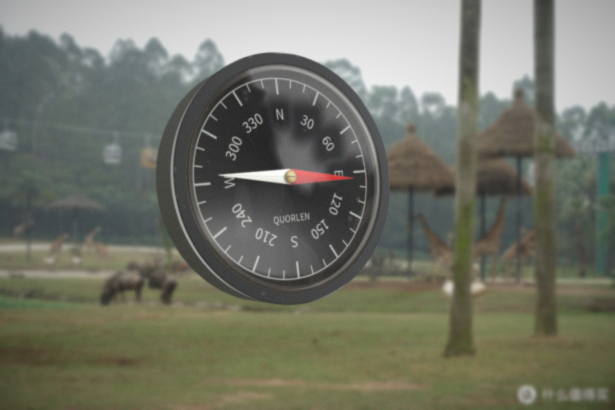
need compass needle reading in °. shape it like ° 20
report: ° 95
